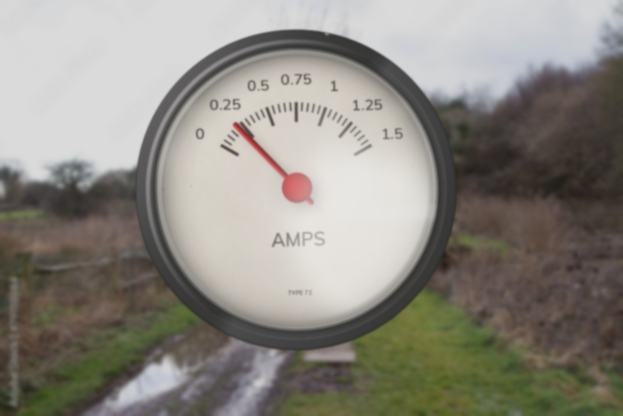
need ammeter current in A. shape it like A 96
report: A 0.2
